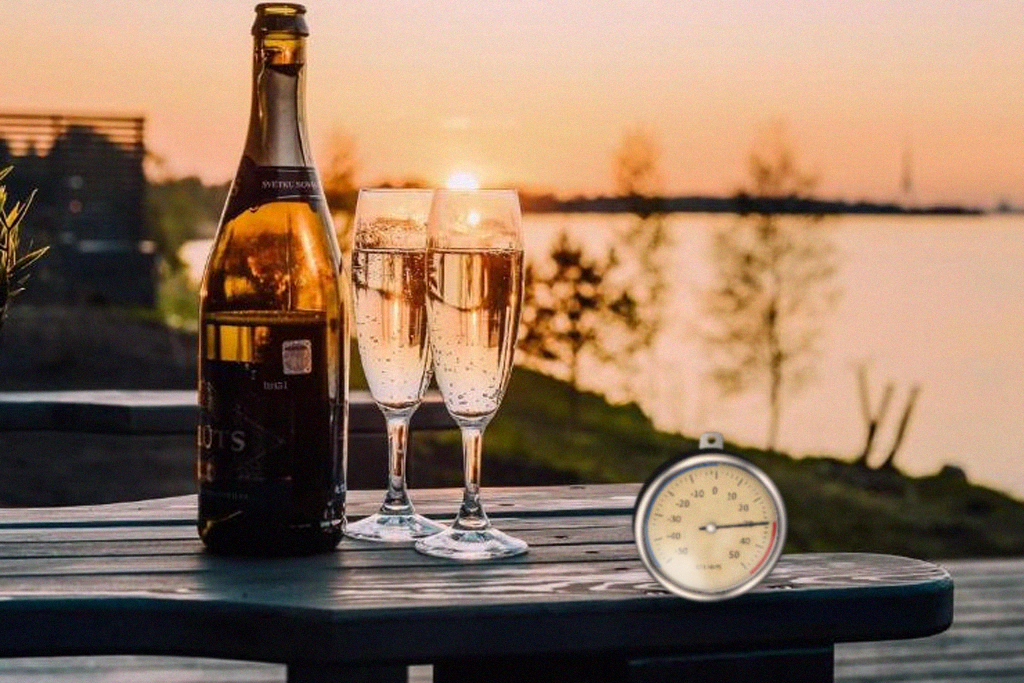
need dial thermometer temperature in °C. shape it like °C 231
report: °C 30
